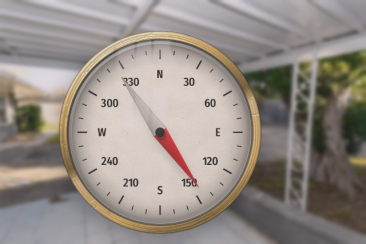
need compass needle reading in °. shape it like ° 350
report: ° 145
